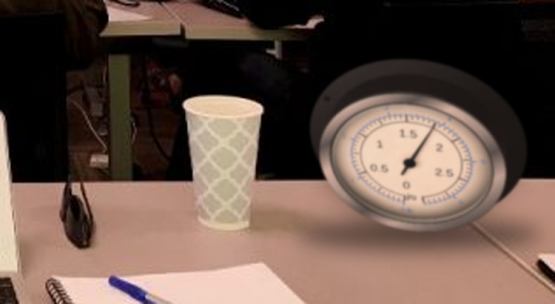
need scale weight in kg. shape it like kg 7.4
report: kg 1.75
